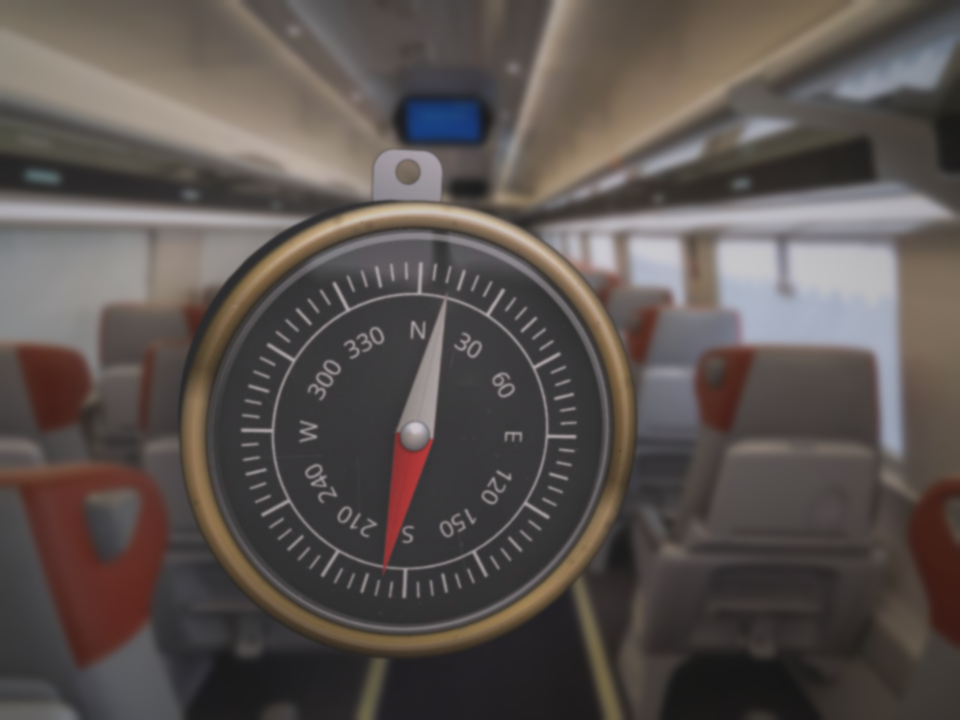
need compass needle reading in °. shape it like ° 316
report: ° 190
